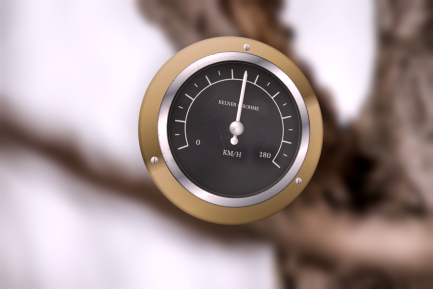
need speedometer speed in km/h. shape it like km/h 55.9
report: km/h 90
